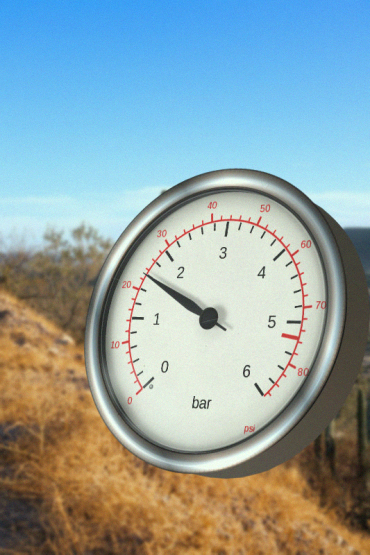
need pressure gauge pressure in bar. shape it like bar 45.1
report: bar 1.6
